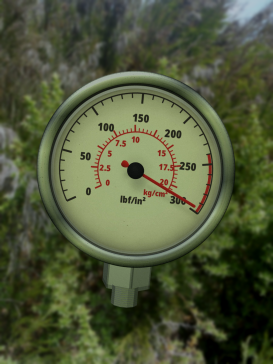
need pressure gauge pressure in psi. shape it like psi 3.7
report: psi 295
